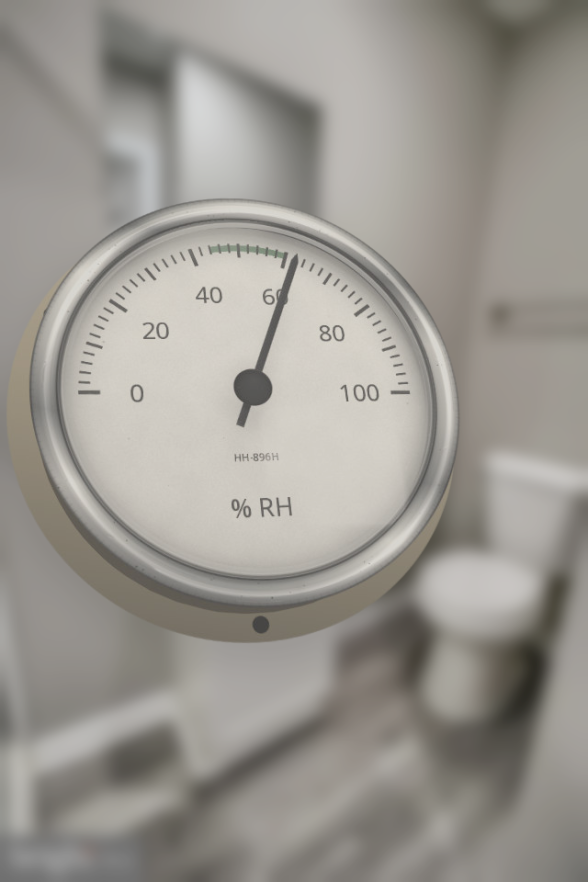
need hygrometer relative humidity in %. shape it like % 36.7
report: % 62
